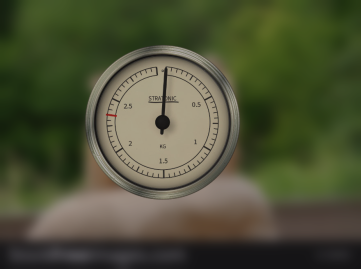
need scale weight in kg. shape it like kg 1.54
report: kg 0
